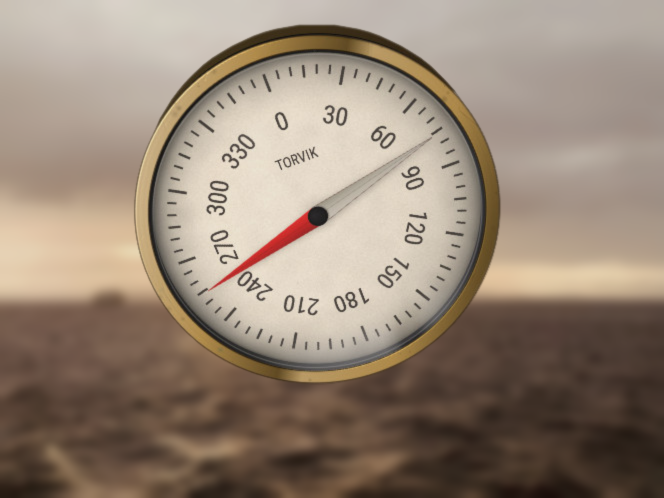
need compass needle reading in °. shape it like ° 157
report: ° 255
